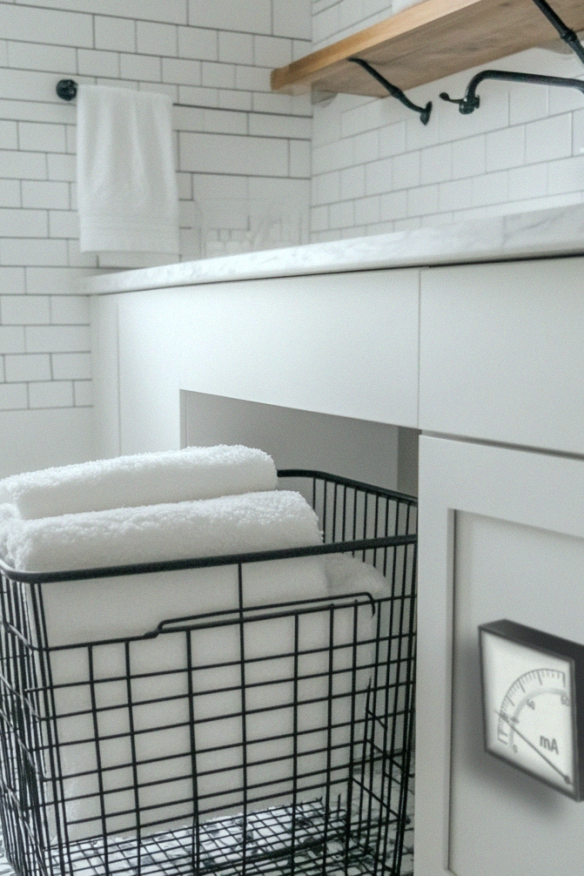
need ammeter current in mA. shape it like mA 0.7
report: mA 20
